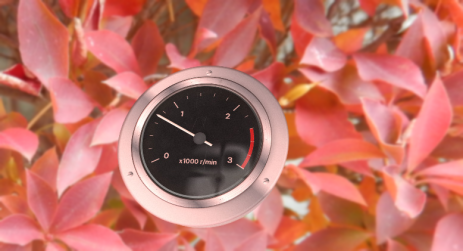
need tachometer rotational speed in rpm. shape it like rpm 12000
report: rpm 700
